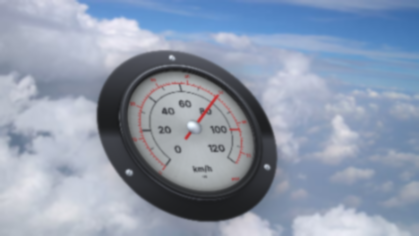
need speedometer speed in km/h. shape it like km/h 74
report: km/h 80
